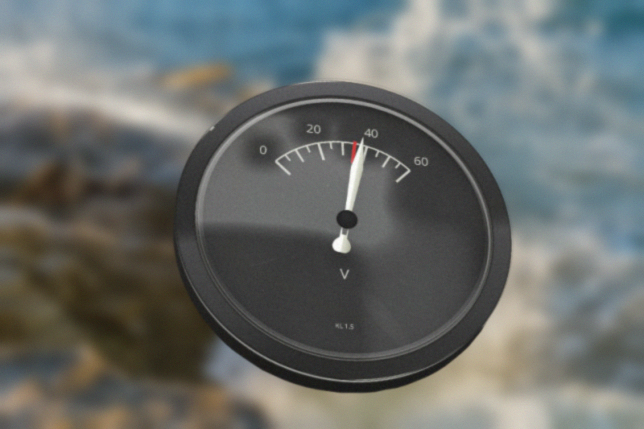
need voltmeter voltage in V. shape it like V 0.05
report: V 37.5
